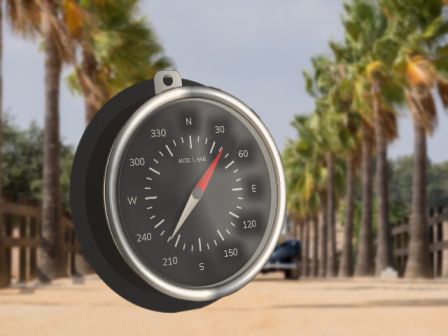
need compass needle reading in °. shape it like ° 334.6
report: ° 40
